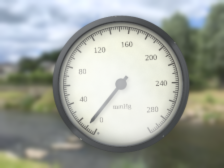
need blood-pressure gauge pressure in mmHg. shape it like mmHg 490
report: mmHg 10
